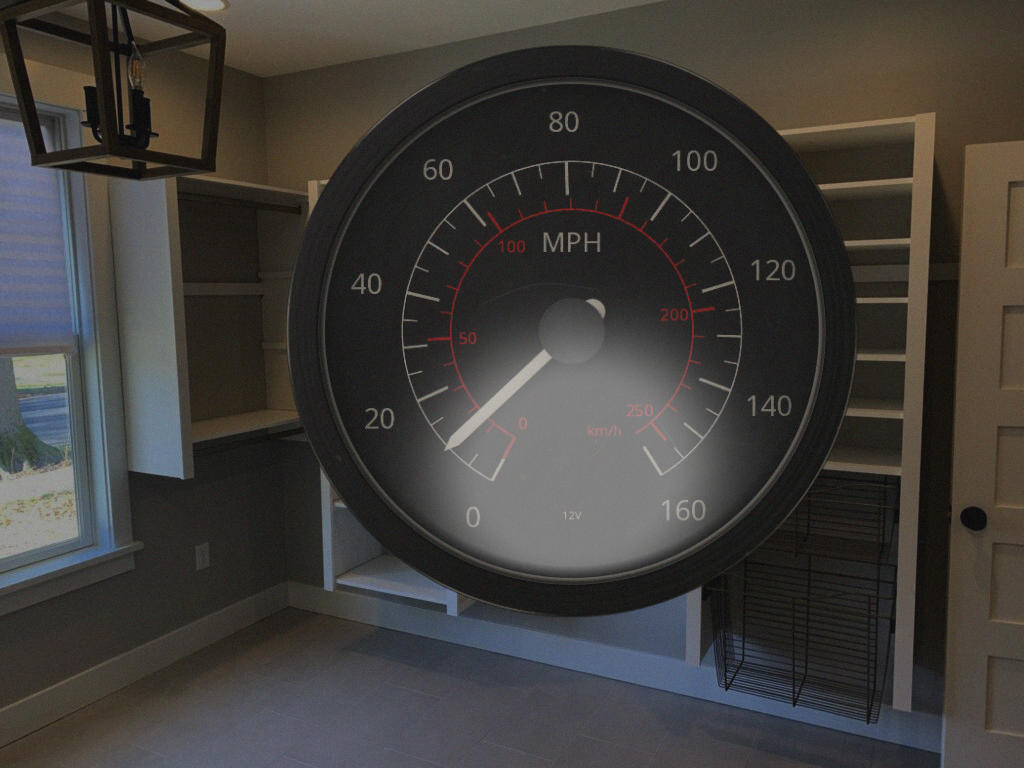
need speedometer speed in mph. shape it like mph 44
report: mph 10
